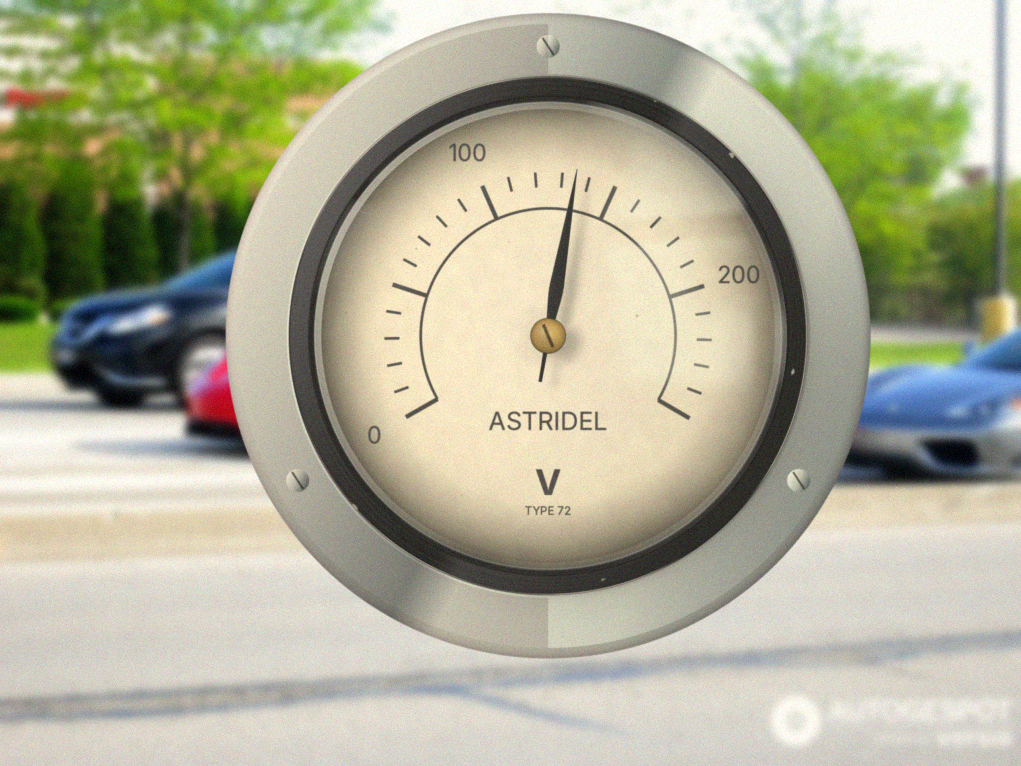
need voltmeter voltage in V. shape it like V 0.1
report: V 135
